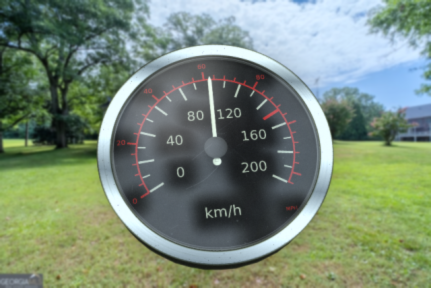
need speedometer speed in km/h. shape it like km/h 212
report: km/h 100
